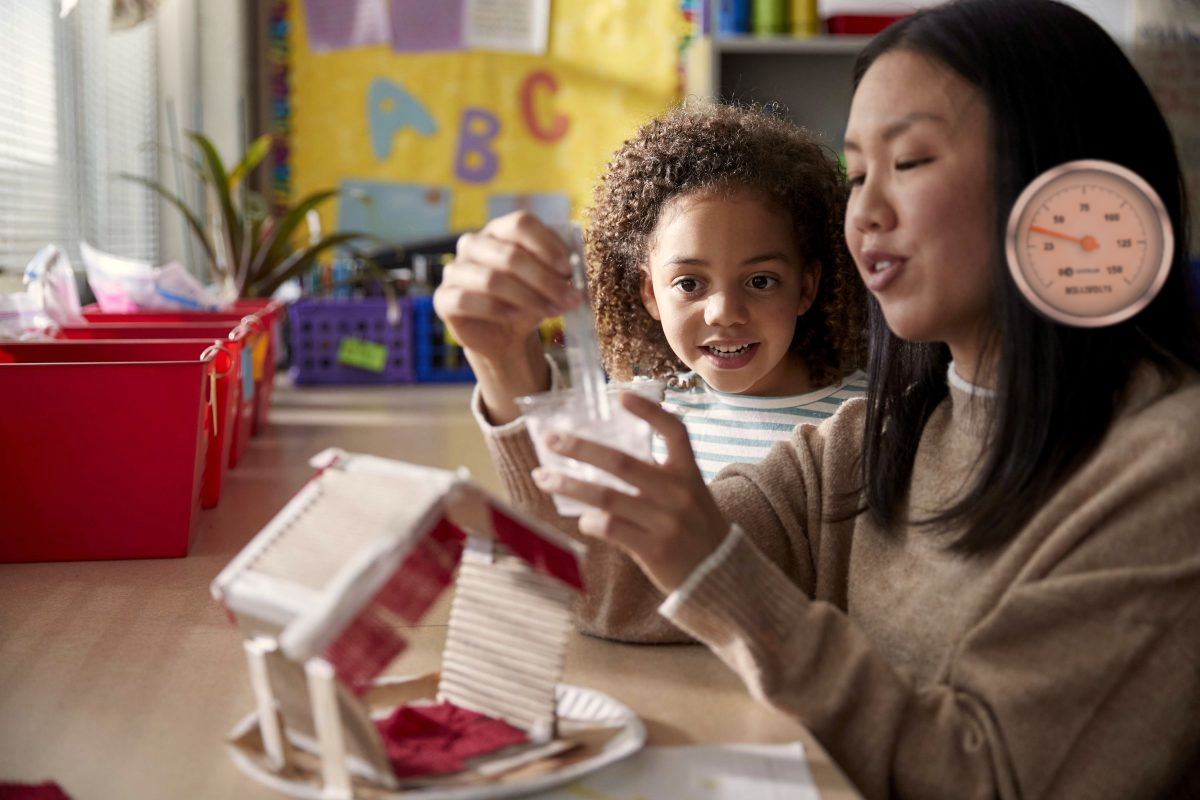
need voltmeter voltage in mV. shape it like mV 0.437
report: mV 35
